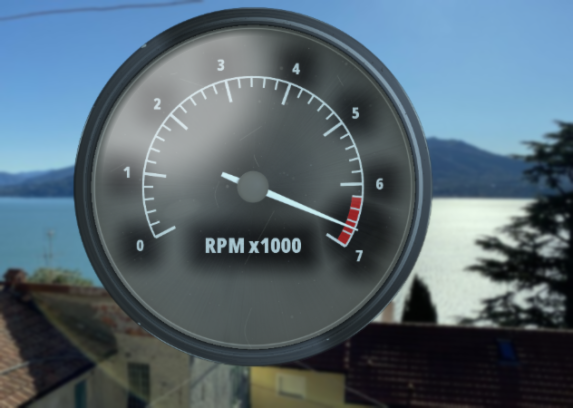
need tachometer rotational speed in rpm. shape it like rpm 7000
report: rpm 6700
